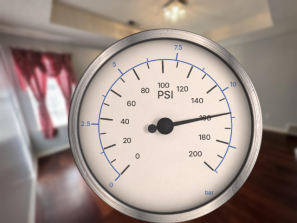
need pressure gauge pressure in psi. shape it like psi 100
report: psi 160
